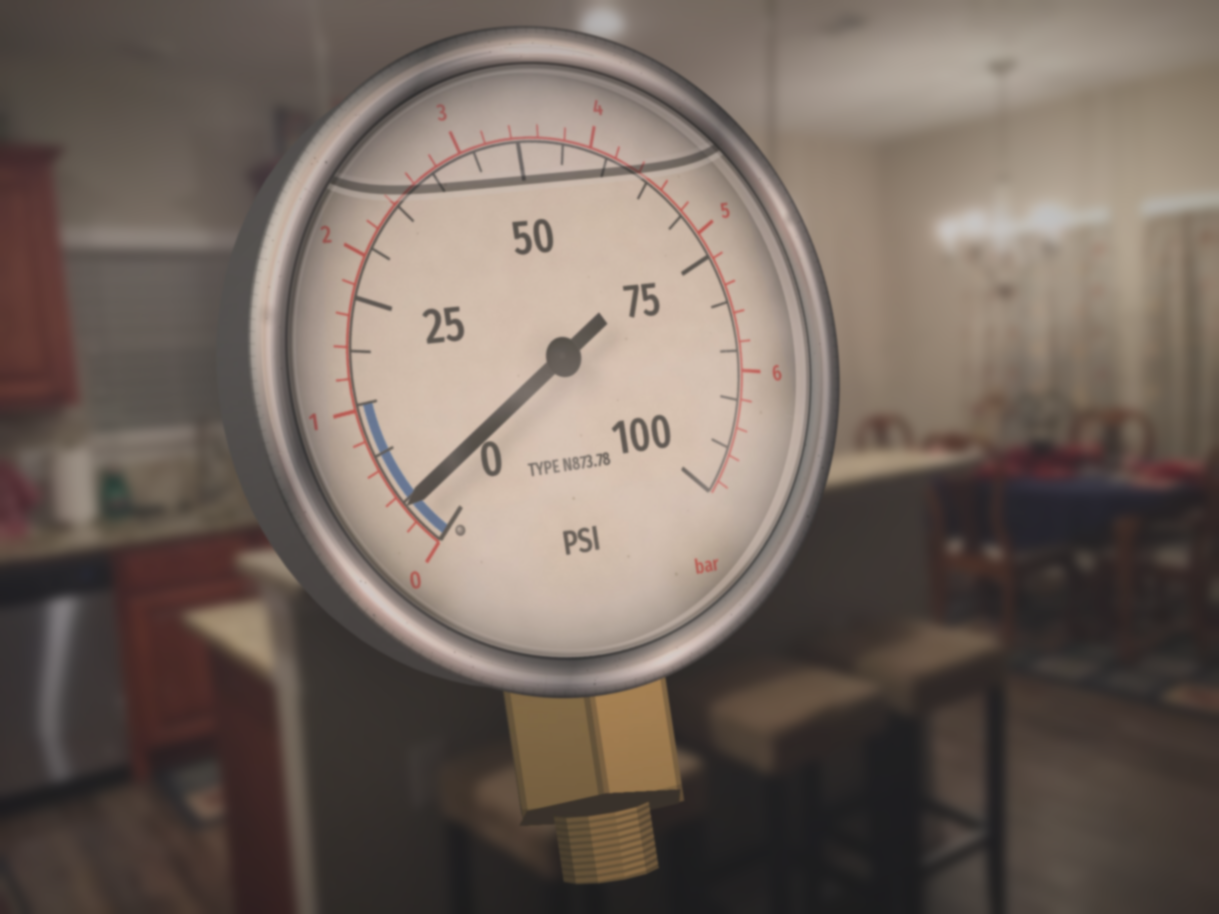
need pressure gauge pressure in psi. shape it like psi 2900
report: psi 5
